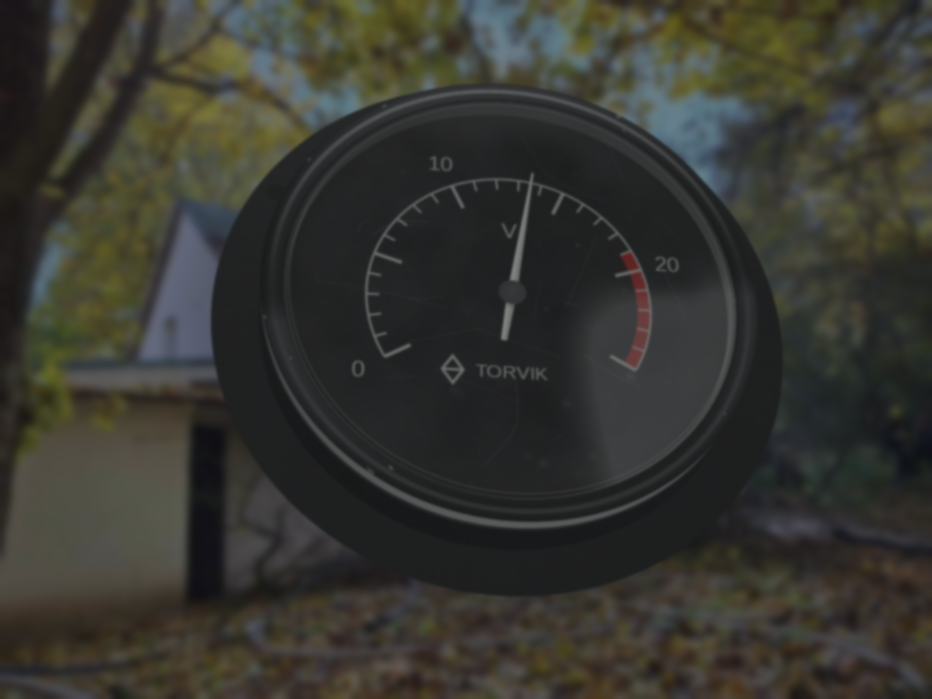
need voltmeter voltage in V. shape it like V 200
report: V 13.5
